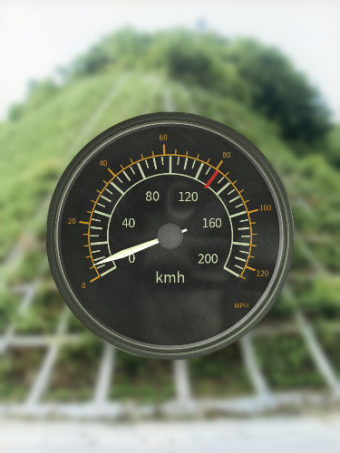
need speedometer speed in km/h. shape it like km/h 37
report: km/h 7.5
